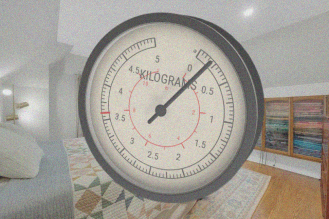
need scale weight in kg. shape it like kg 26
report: kg 0.2
